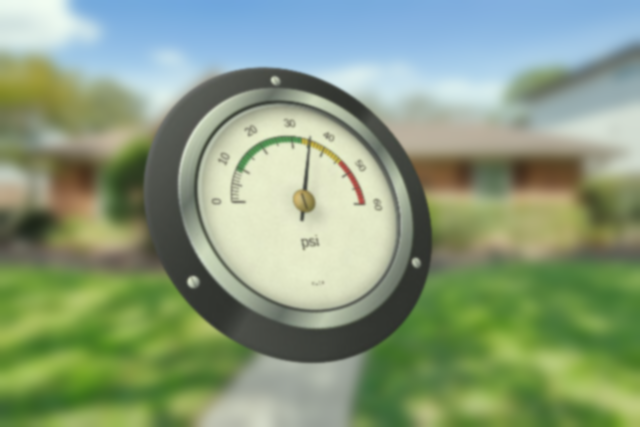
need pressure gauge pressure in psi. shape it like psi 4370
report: psi 35
